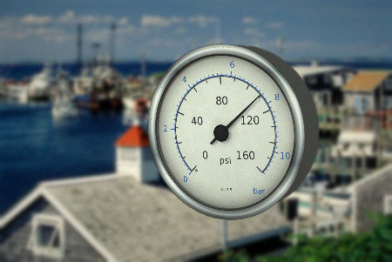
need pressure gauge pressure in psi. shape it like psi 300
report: psi 110
